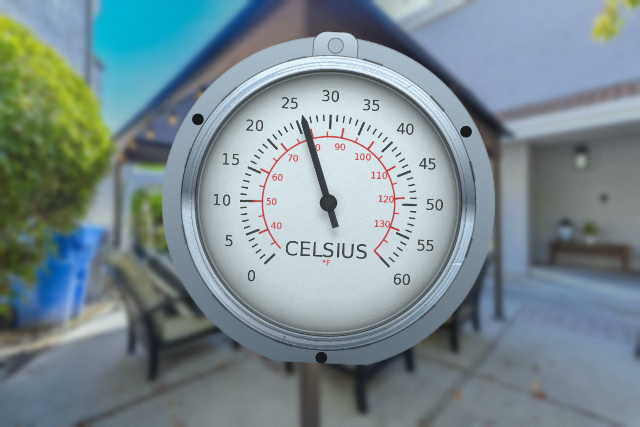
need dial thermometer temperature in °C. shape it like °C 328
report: °C 26
